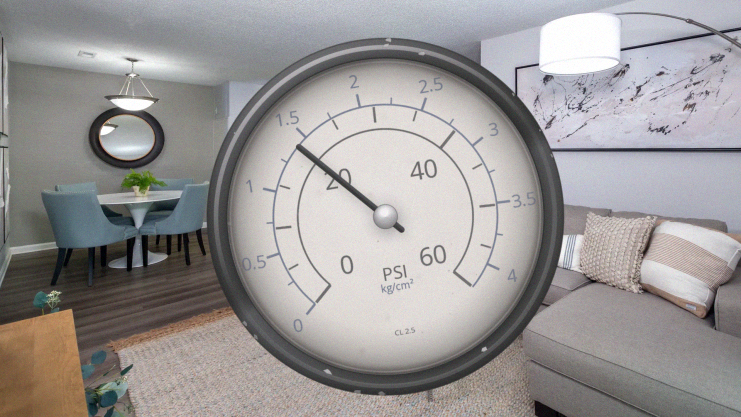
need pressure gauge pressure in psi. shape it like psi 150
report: psi 20
